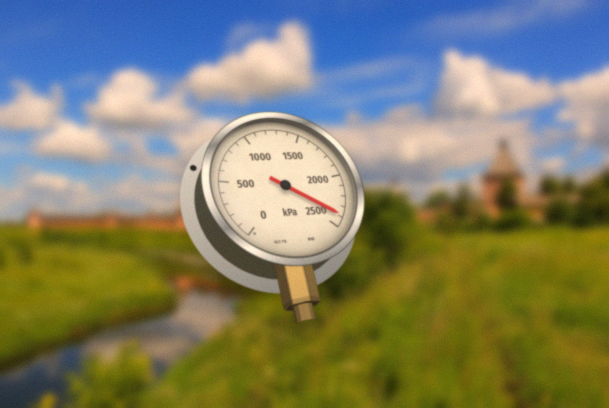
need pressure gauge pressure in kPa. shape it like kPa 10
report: kPa 2400
